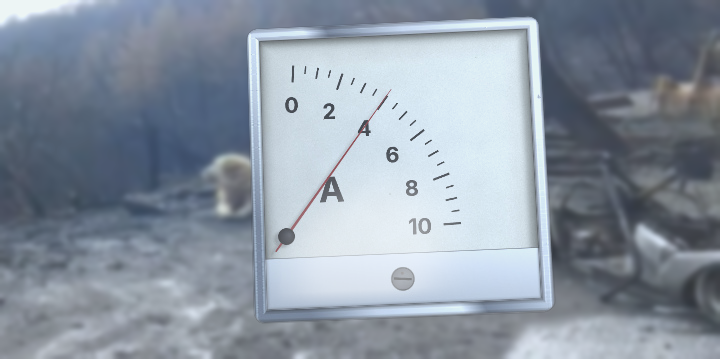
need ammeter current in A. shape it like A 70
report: A 4
